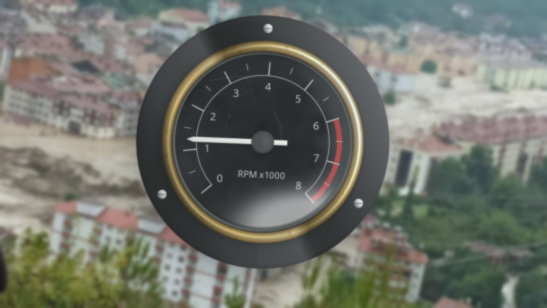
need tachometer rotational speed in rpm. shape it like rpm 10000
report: rpm 1250
